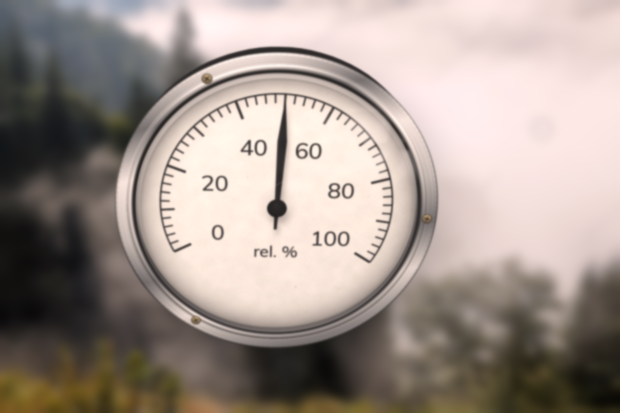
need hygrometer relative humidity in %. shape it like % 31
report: % 50
